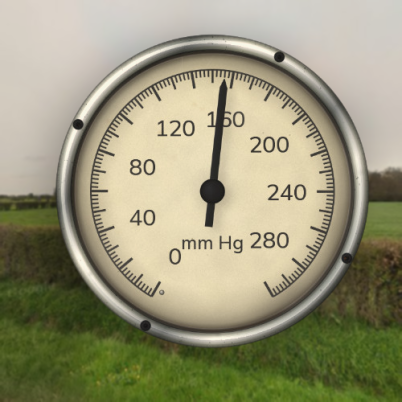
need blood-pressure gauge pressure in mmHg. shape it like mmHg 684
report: mmHg 156
